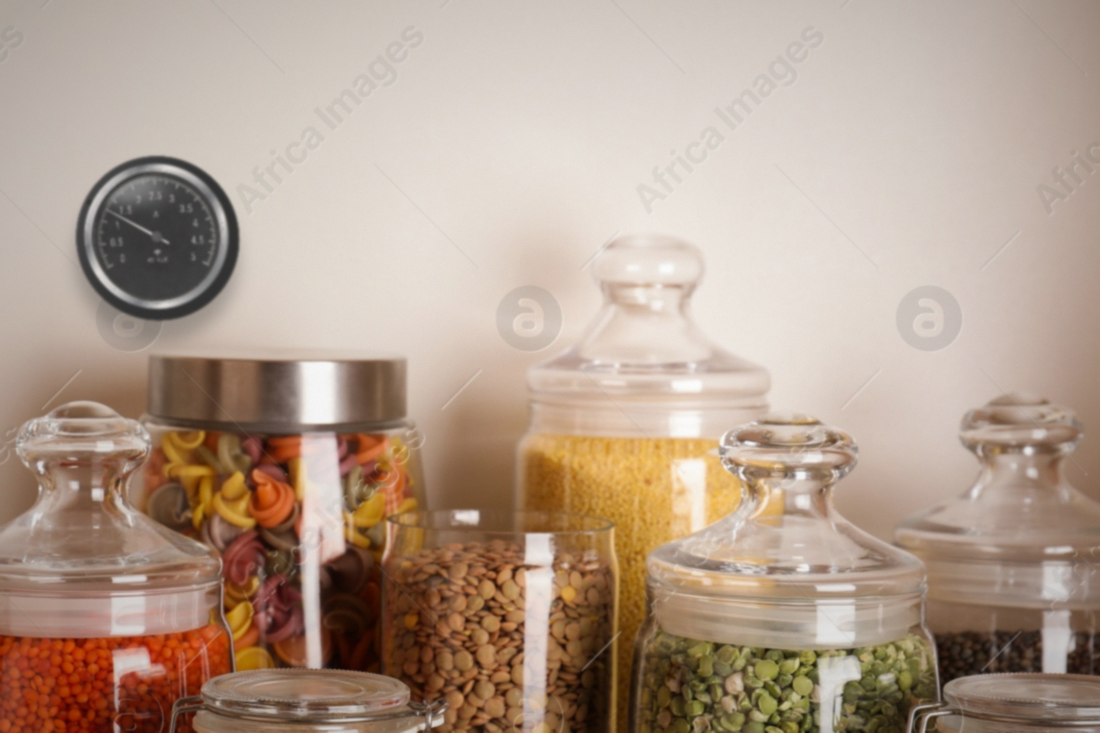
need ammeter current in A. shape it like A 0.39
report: A 1.25
